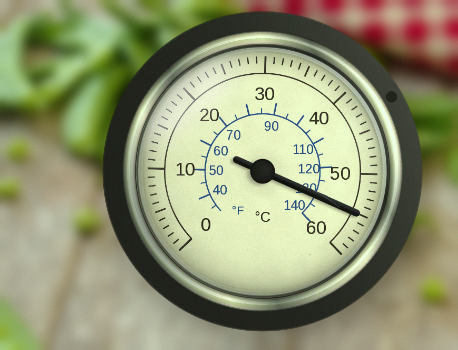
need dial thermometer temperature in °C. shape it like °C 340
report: °C 55
